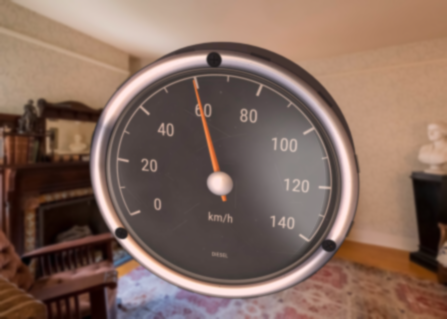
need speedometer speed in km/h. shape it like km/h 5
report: km/h 60
